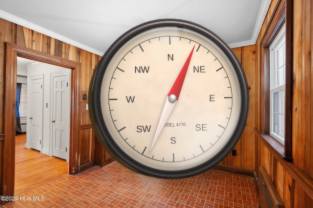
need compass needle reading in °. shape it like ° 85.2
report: ° 25
